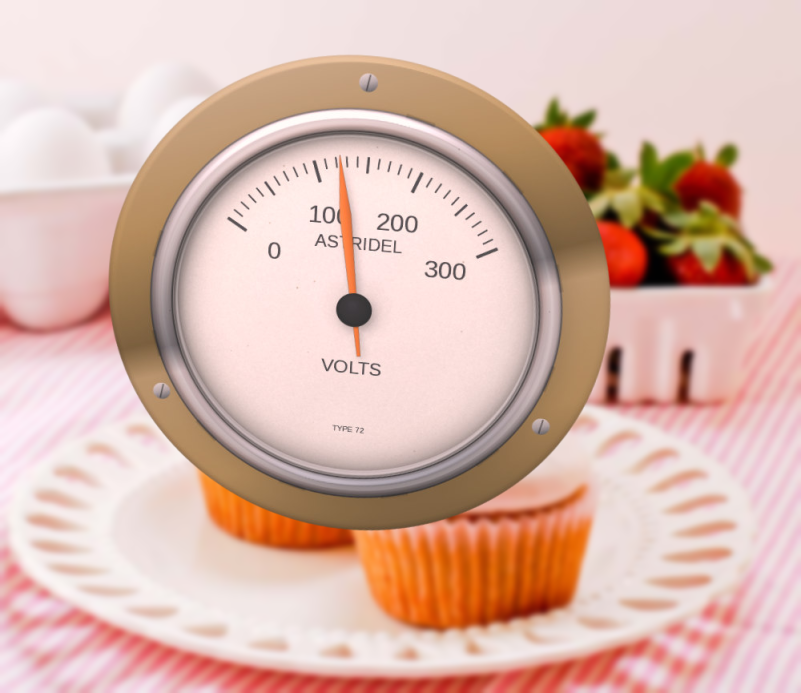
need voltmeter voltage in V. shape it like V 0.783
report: V 125
